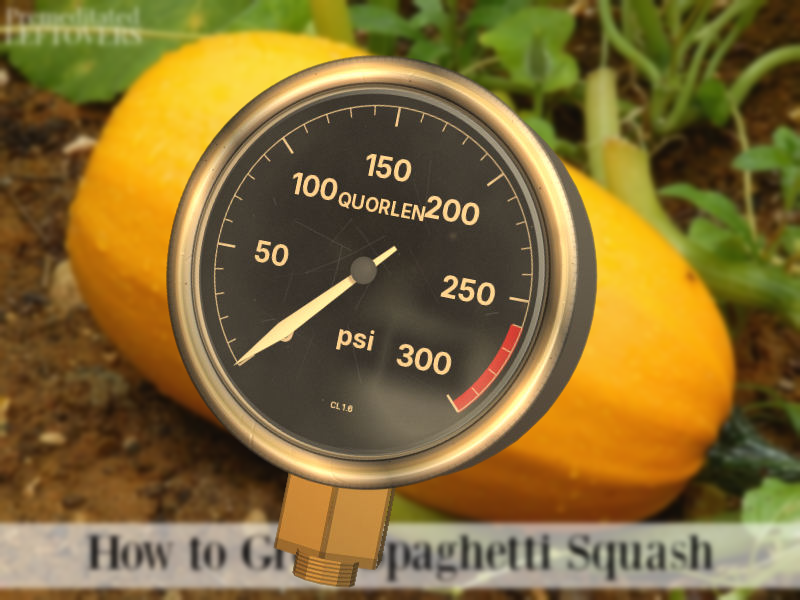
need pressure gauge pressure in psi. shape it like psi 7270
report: psi 0
